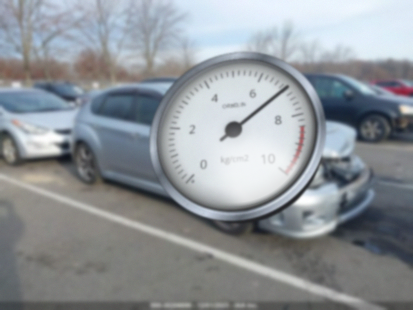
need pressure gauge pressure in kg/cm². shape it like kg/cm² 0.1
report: kg/cm² 7
